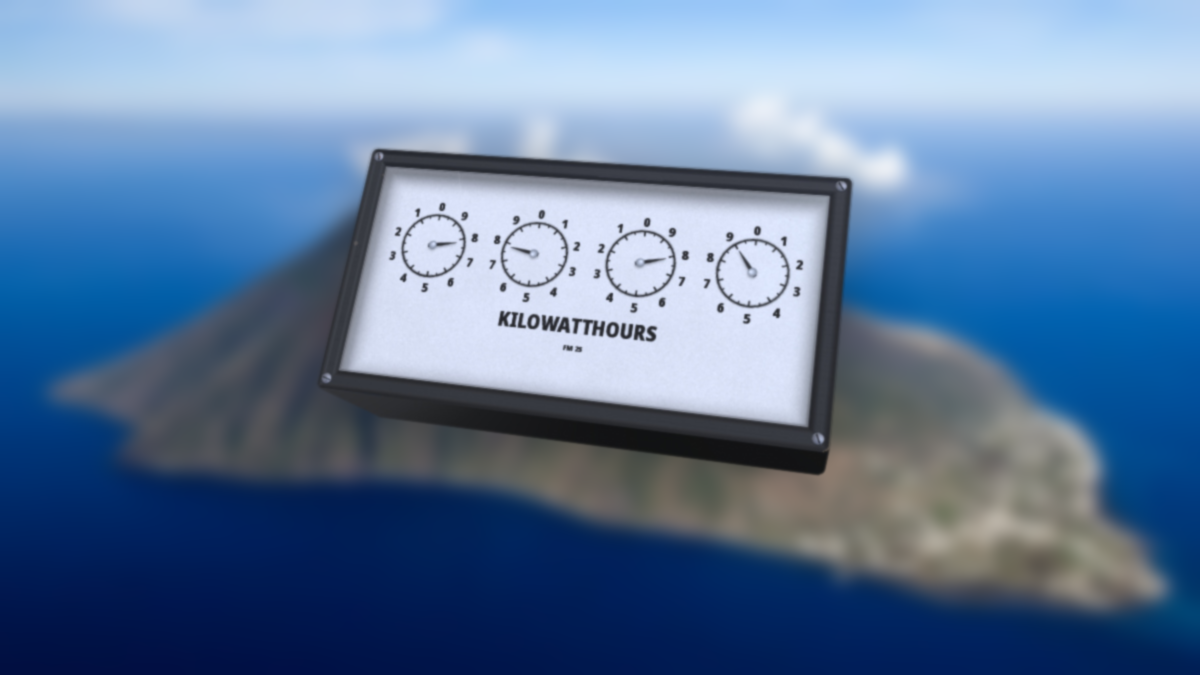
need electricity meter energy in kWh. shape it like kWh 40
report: kWh 7779
